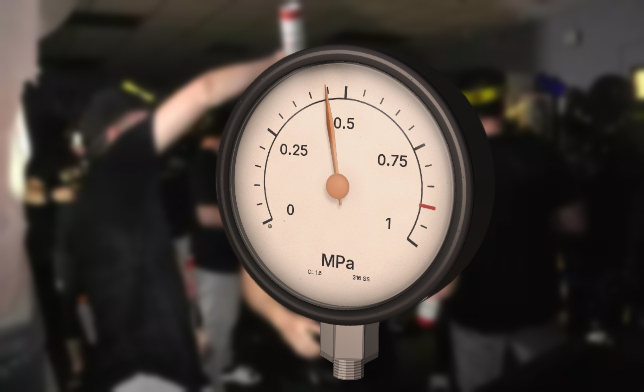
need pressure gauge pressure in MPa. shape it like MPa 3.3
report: MPa 0.45
